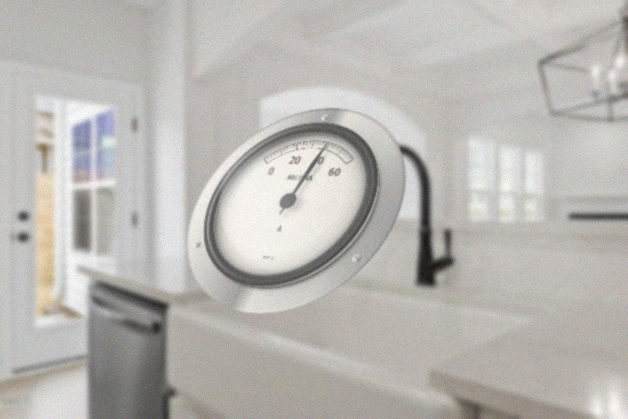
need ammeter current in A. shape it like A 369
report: A 40
